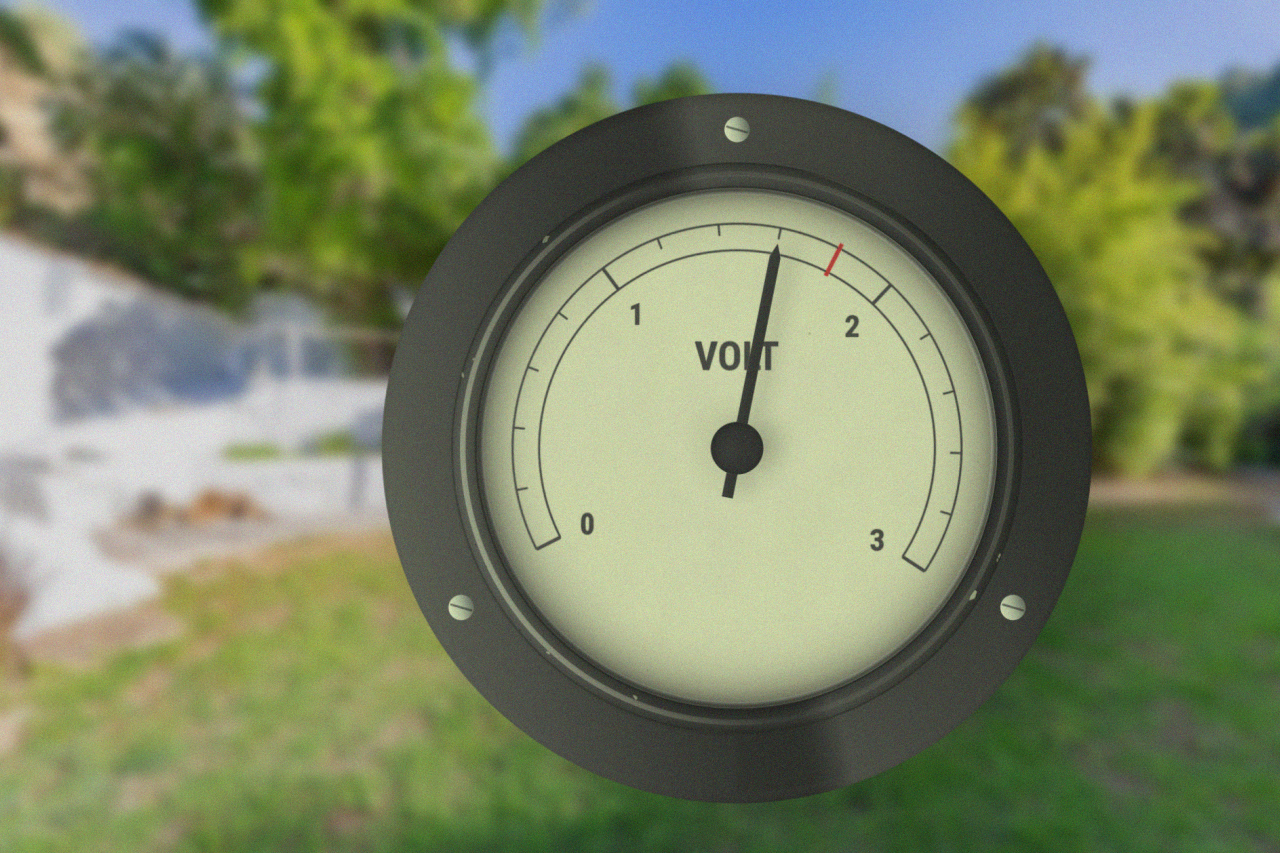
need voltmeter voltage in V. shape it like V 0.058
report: V 1.6
